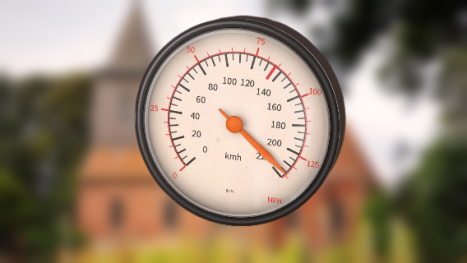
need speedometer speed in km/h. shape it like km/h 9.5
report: km/h 215
